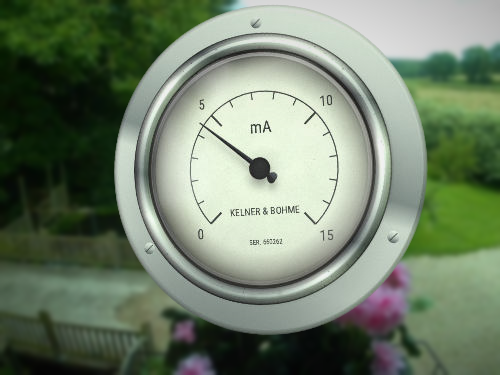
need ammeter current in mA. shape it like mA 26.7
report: mA 4.5
